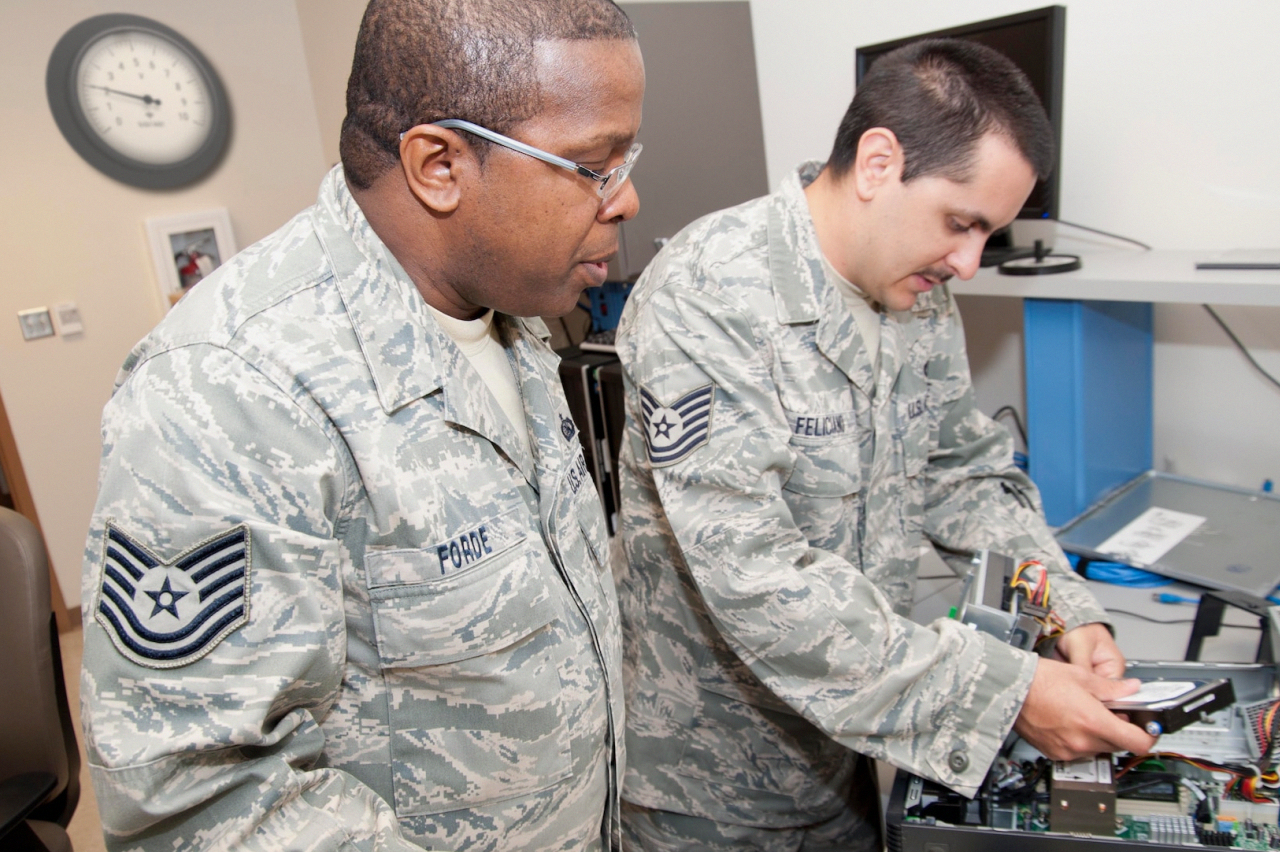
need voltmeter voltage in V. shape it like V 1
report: V 2
